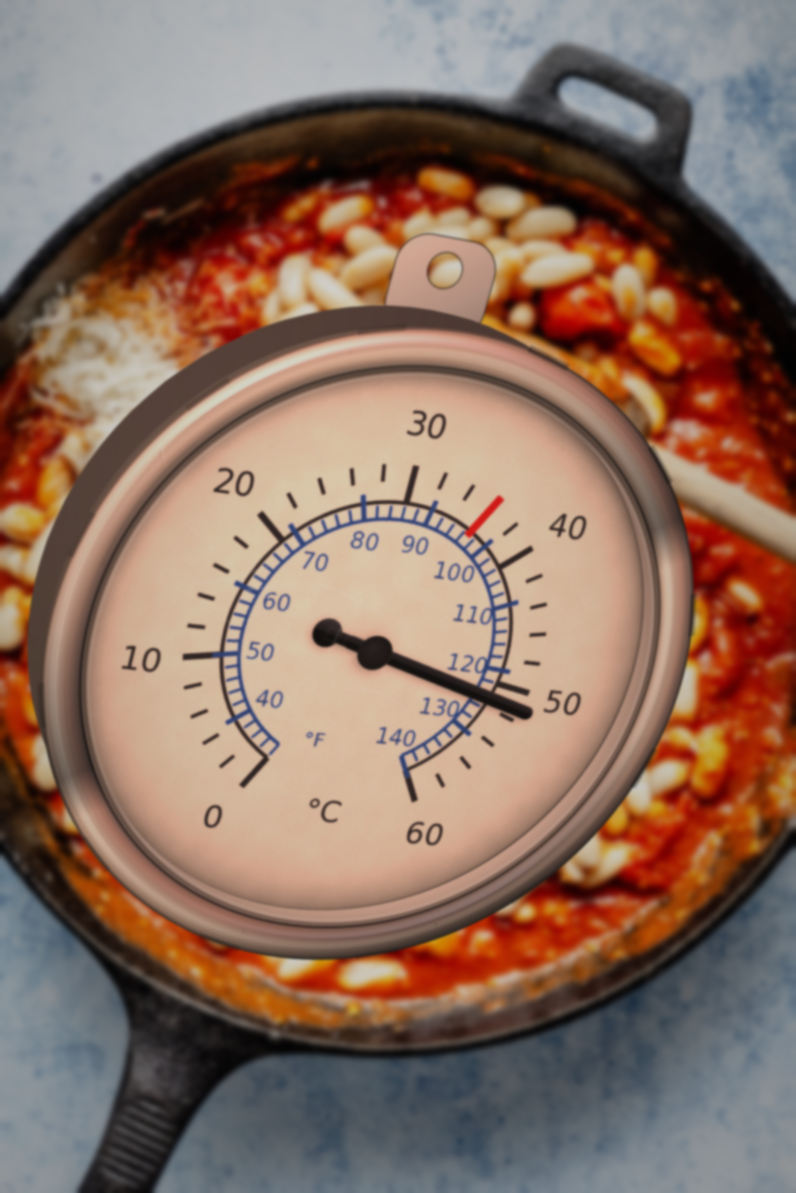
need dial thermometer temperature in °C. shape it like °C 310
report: °C 51
